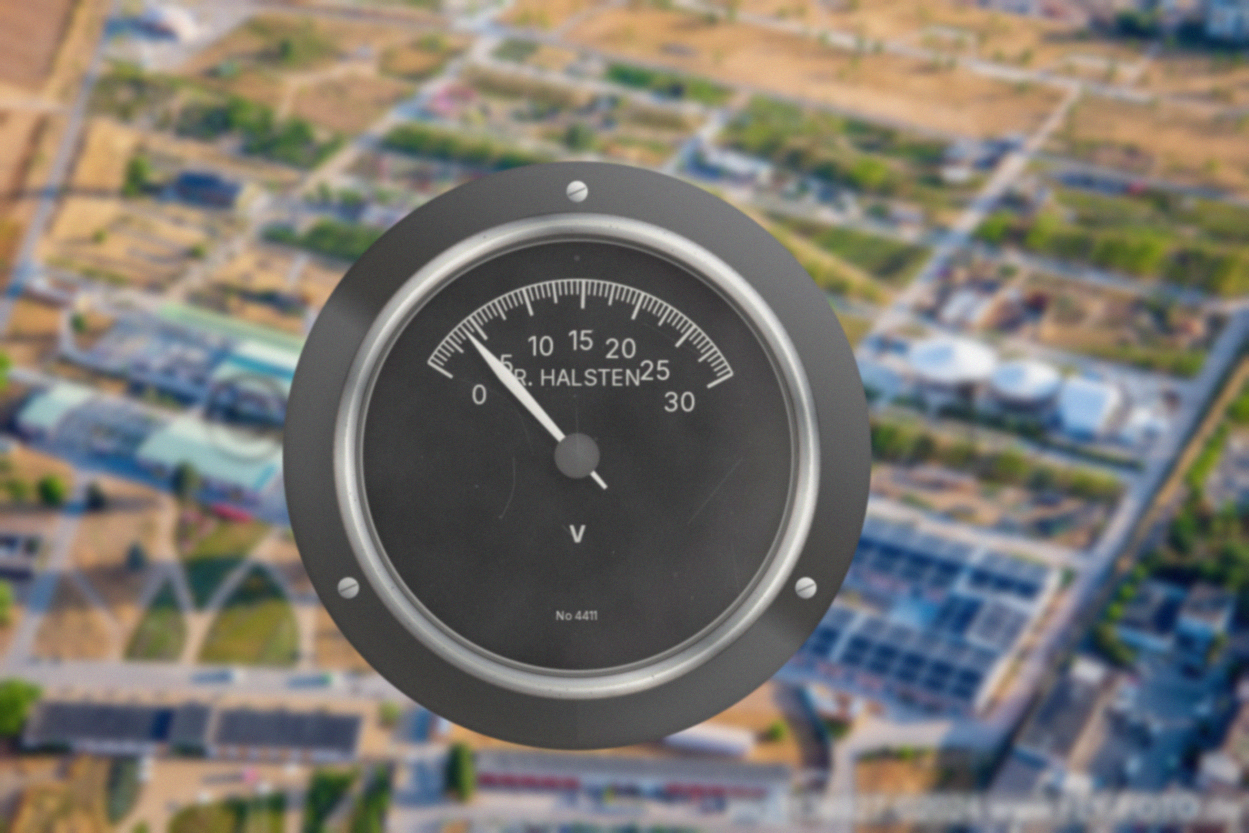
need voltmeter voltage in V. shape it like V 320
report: V 4
